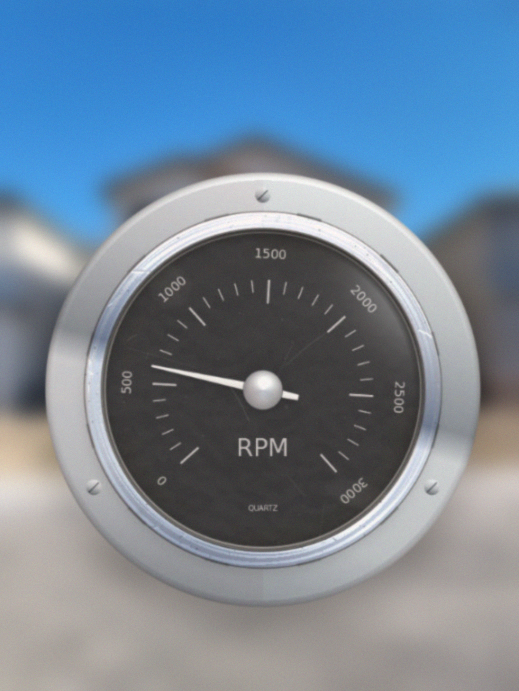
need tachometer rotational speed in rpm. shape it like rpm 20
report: rpm 600
